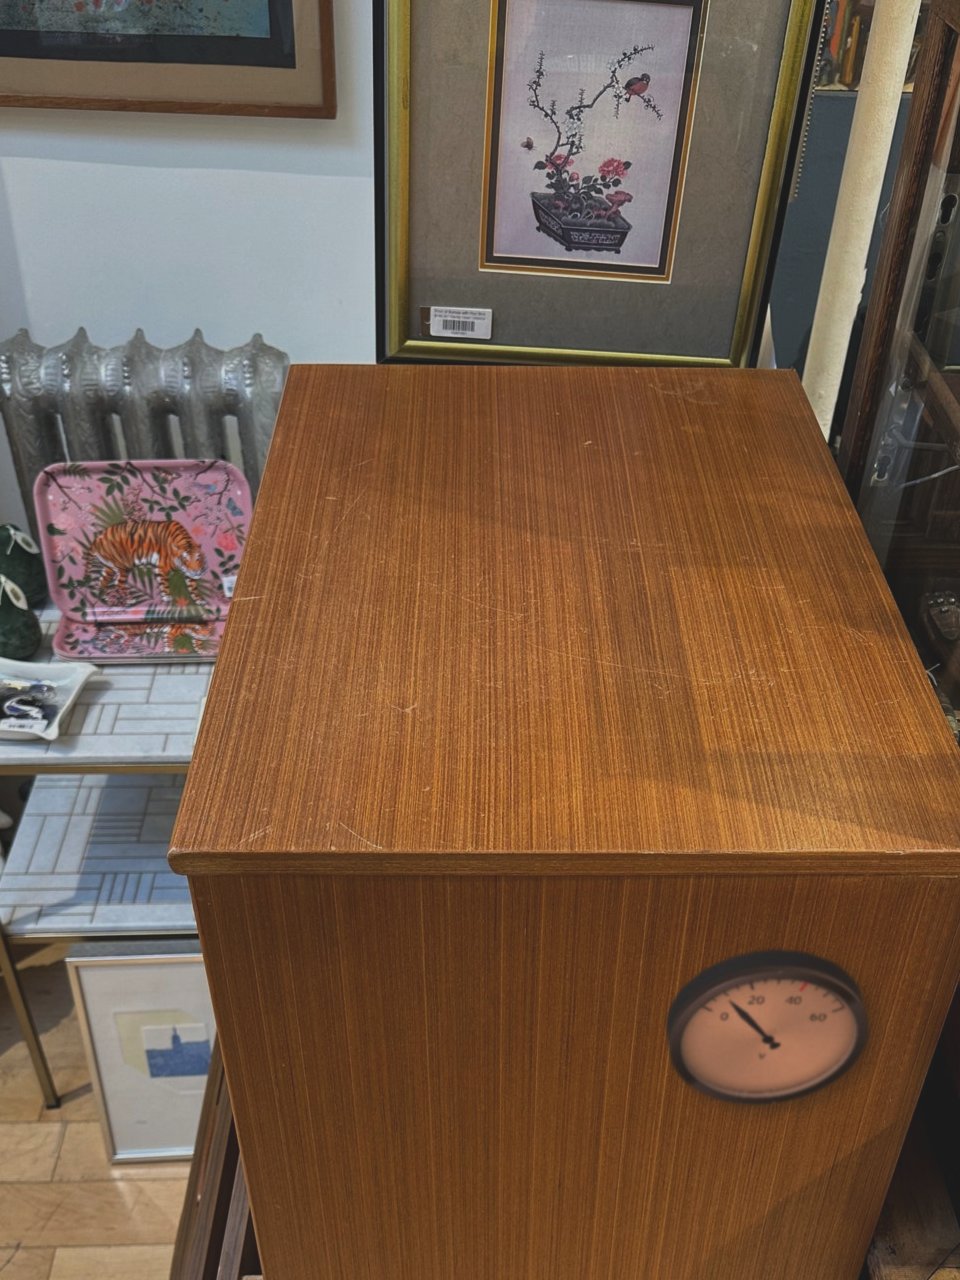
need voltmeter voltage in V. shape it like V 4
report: V 10
